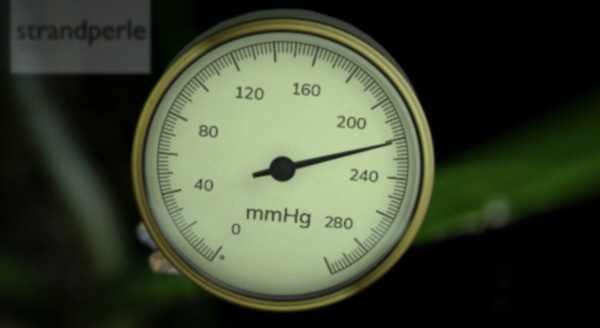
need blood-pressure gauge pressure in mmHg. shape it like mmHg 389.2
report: mmHg 220
